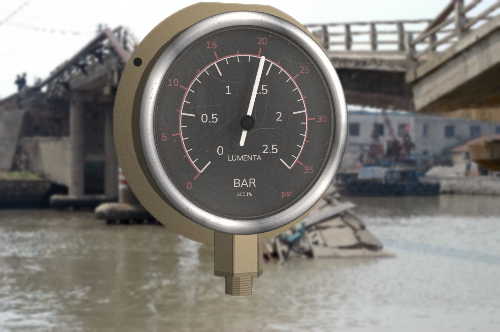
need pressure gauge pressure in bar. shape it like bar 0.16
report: bar 1.4
